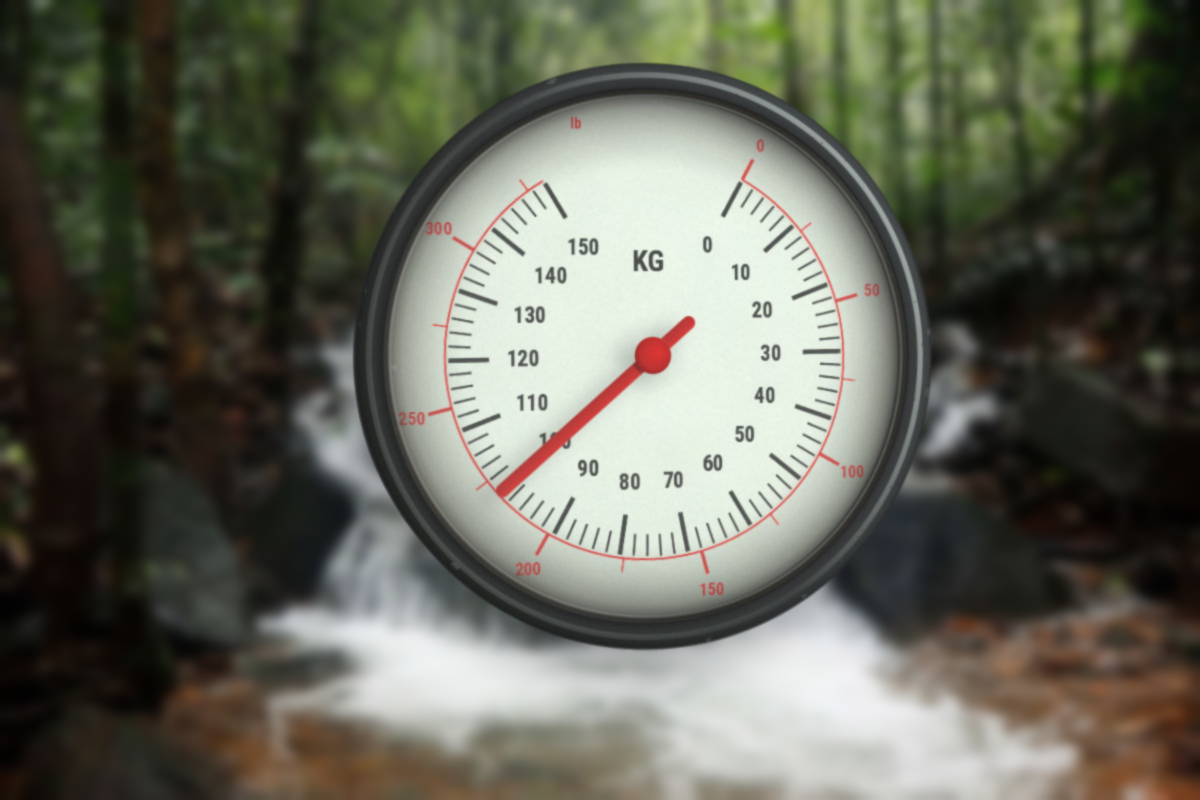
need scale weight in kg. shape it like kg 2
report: kg 100
